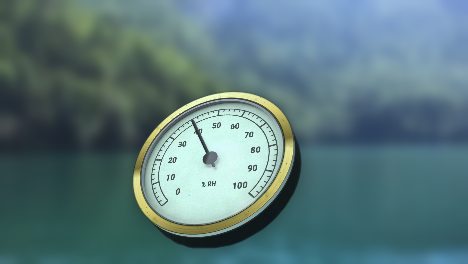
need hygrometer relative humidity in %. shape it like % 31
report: % 40
